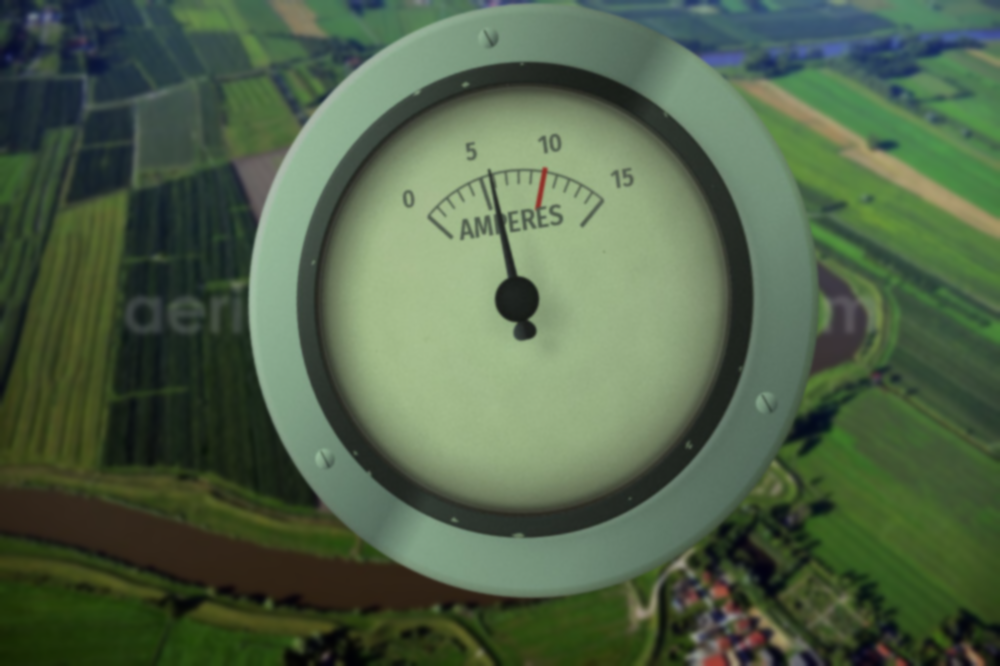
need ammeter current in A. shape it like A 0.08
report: A 6
